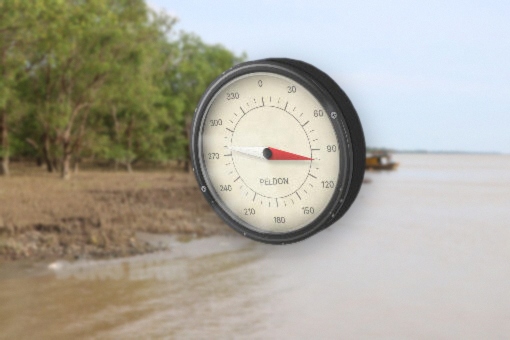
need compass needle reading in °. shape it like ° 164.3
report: ° 100
